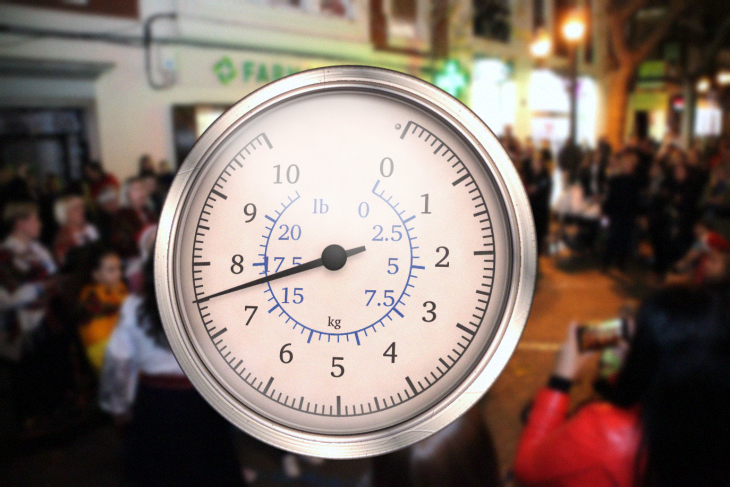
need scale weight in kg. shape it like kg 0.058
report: kg 7.5
